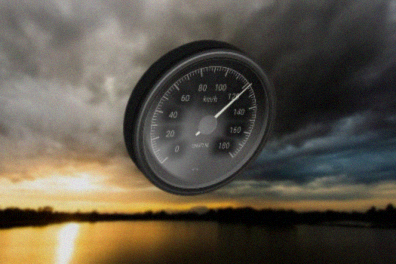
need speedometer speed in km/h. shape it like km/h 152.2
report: km/h 120
